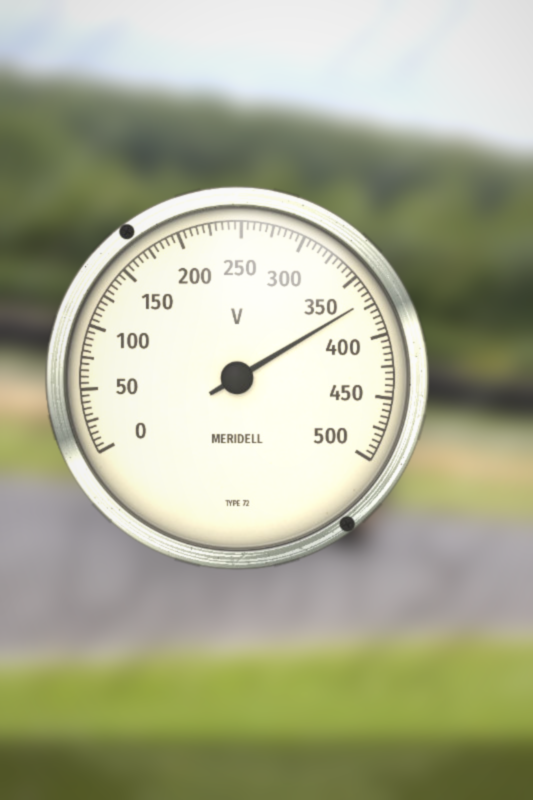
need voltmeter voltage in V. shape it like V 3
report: V 370
